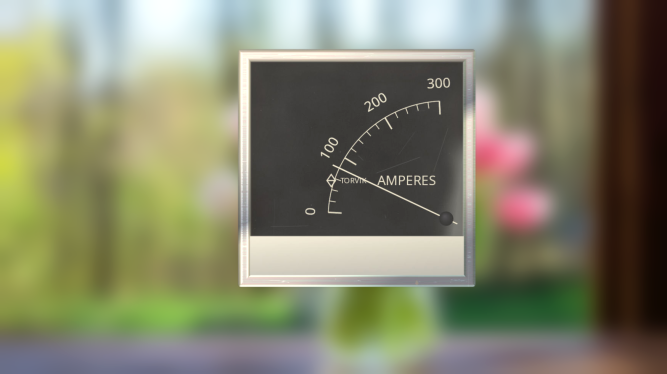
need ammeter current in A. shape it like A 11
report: A 80
